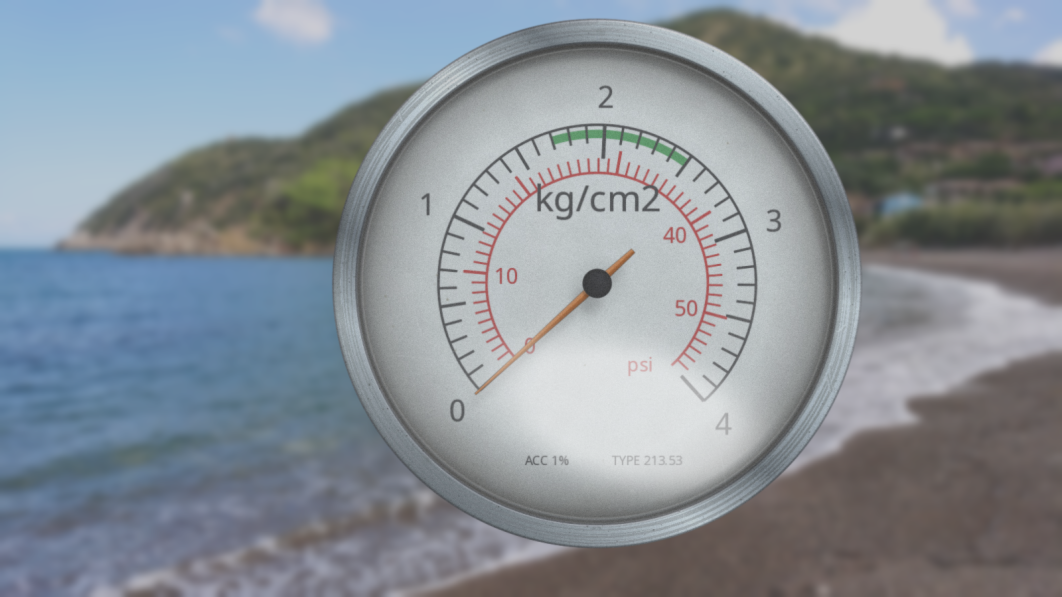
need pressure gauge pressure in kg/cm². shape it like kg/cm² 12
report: kg/cm² 0
